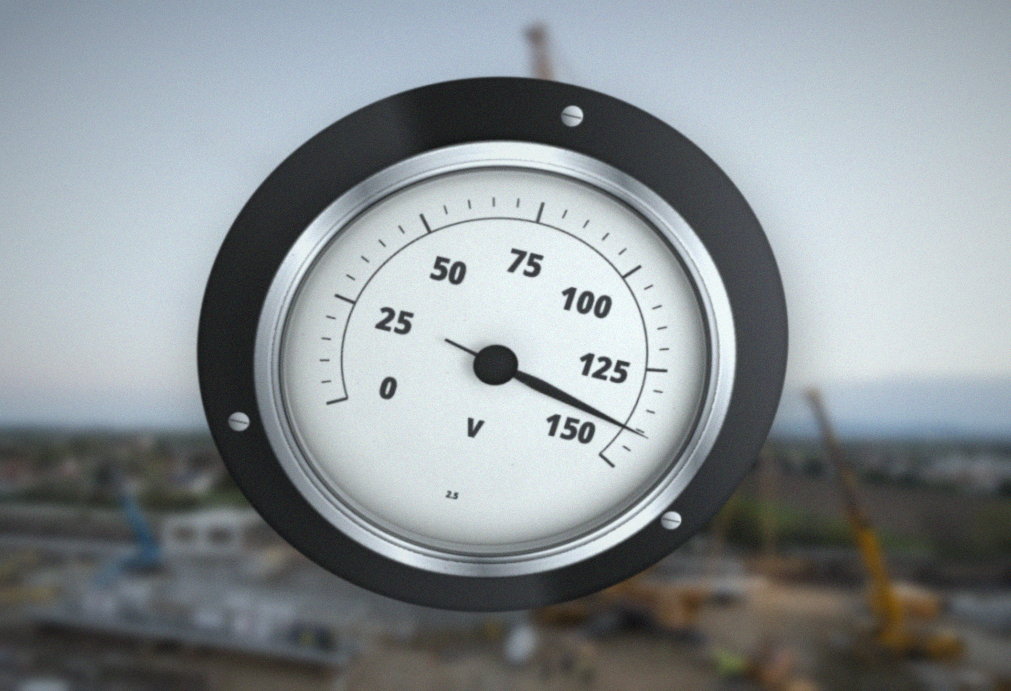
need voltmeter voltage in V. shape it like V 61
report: V 140
